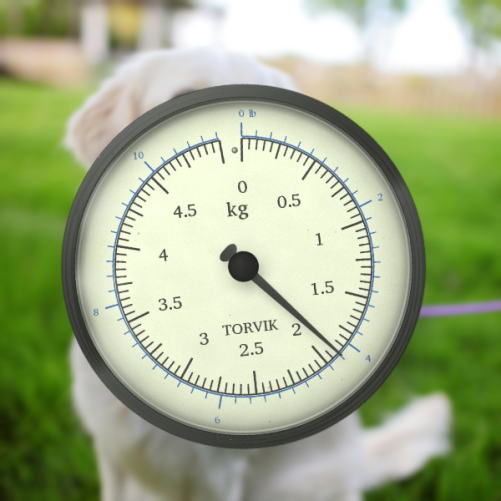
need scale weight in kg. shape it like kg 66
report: kg 1.9
